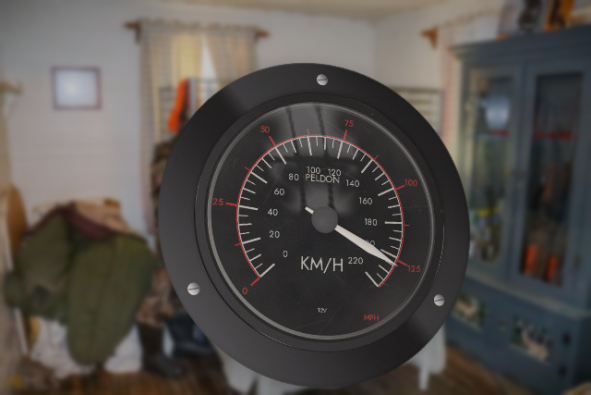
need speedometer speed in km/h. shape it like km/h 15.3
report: km/h 205
